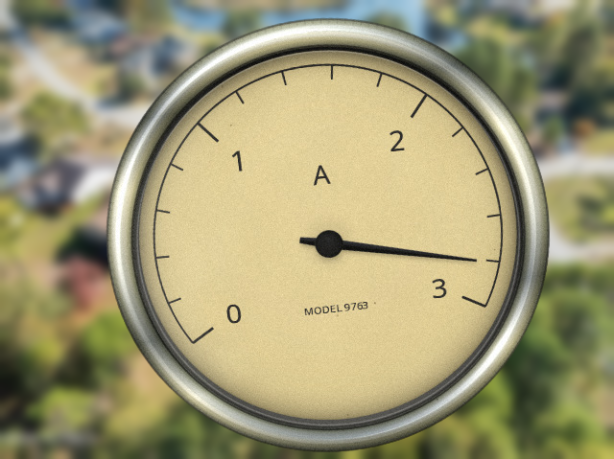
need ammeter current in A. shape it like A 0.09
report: A 2.8
